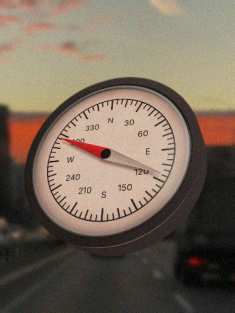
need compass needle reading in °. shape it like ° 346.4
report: ° 295
